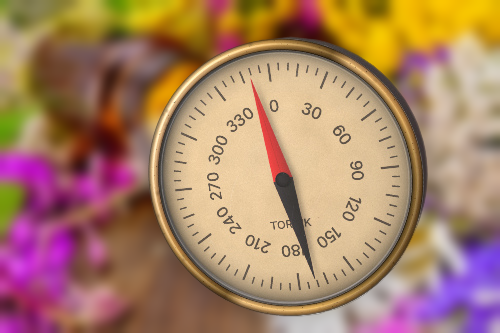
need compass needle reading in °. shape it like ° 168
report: ° 350
